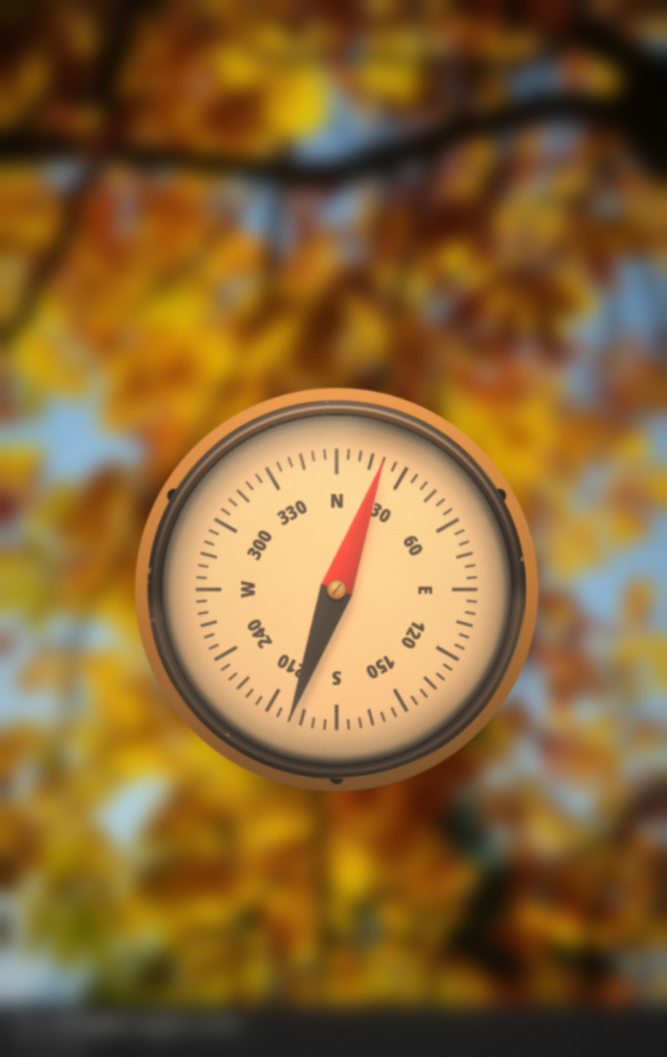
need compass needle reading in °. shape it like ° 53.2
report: ° 20
